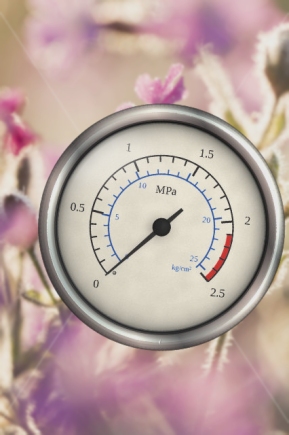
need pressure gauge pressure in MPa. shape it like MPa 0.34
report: MPa 0
